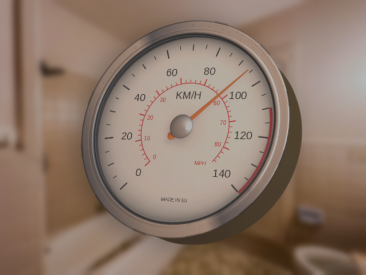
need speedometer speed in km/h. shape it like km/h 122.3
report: km/h 95
